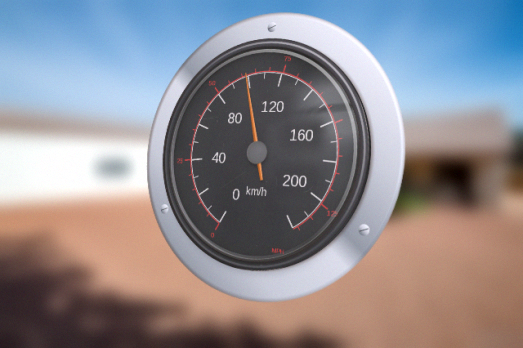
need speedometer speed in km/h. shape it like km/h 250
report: km/h 100
